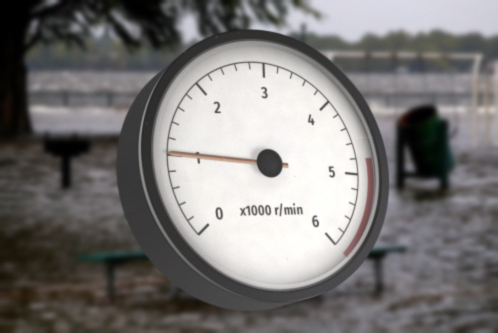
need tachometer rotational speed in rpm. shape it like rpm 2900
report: rpm 1000
